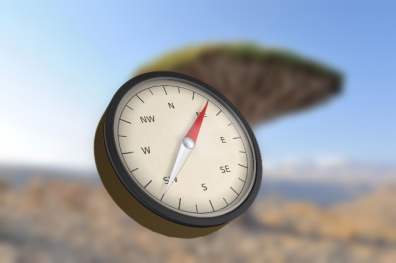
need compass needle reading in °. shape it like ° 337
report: ° 45
